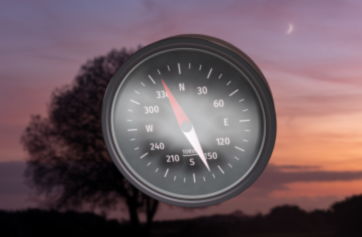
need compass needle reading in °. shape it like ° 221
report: ° 340
